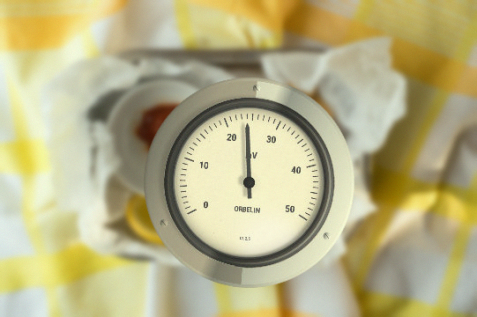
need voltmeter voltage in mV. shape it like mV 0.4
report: mV 24
